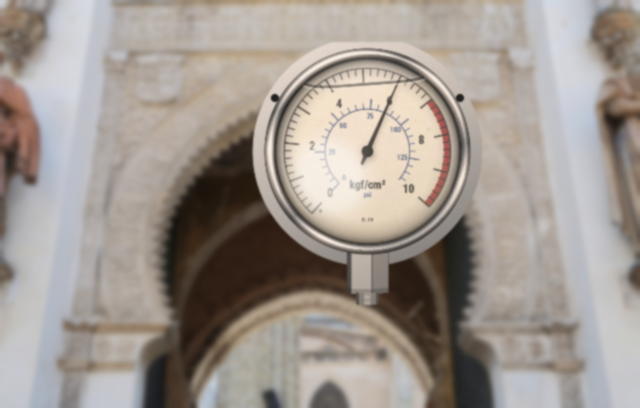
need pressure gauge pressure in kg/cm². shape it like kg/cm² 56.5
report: kg/cm² 6
